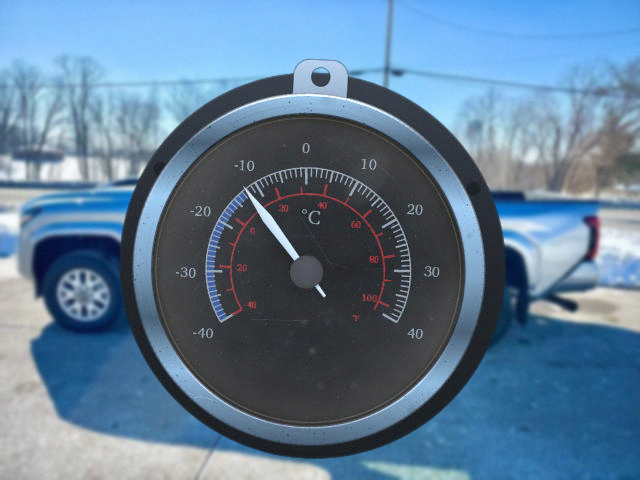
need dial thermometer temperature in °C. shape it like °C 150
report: °C -12
